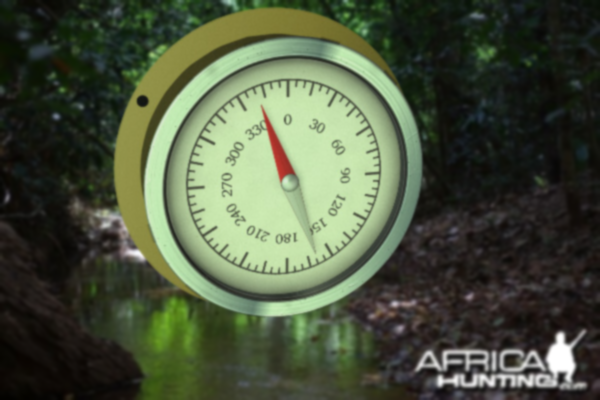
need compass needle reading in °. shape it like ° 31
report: ° 340
